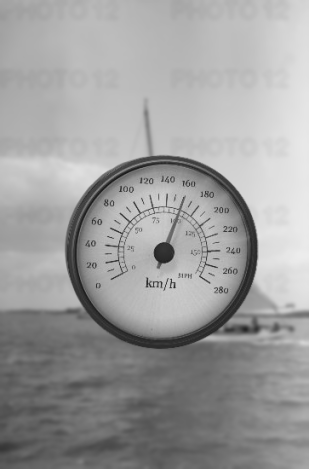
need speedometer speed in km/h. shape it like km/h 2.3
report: km/h 160
